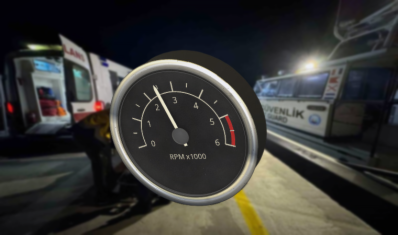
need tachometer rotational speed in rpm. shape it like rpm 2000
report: rpm 2500
